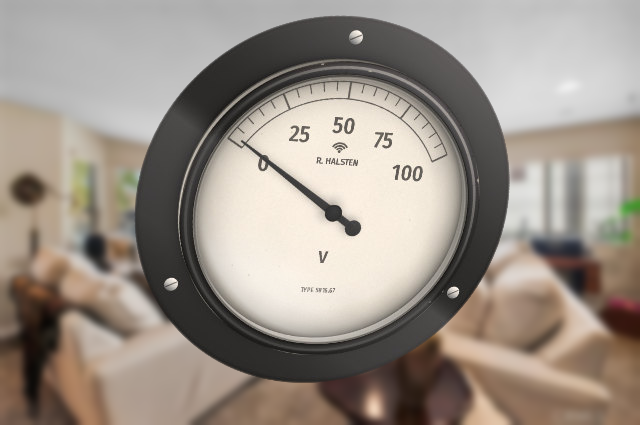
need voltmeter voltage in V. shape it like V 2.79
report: V 2.5
